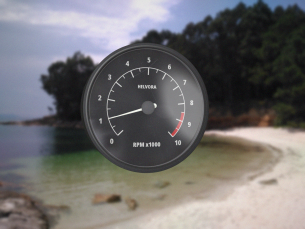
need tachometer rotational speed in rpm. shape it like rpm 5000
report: rpm 1000
